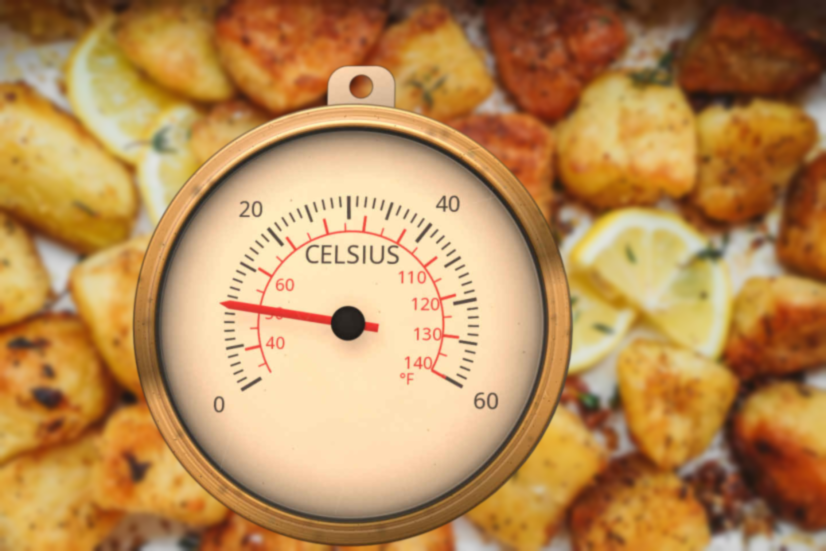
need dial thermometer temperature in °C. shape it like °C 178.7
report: °C 10
